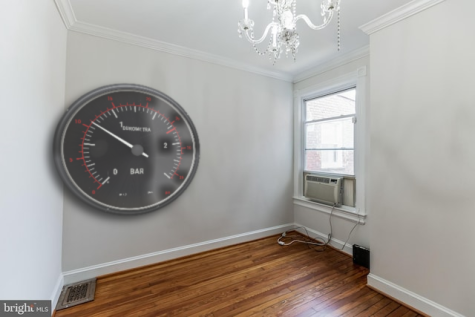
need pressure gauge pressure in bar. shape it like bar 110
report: bar 0.75
